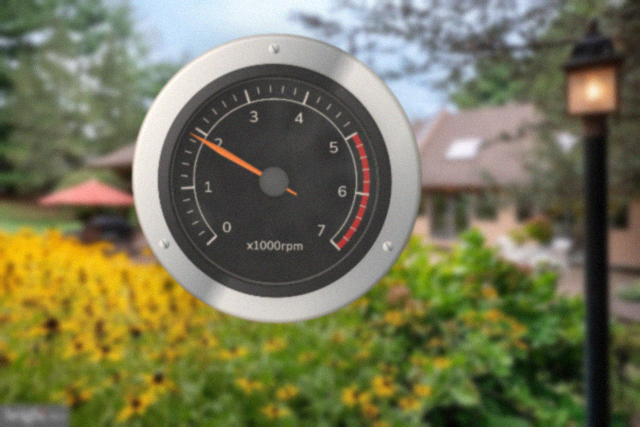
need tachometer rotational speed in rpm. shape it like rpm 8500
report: rpm 1900
